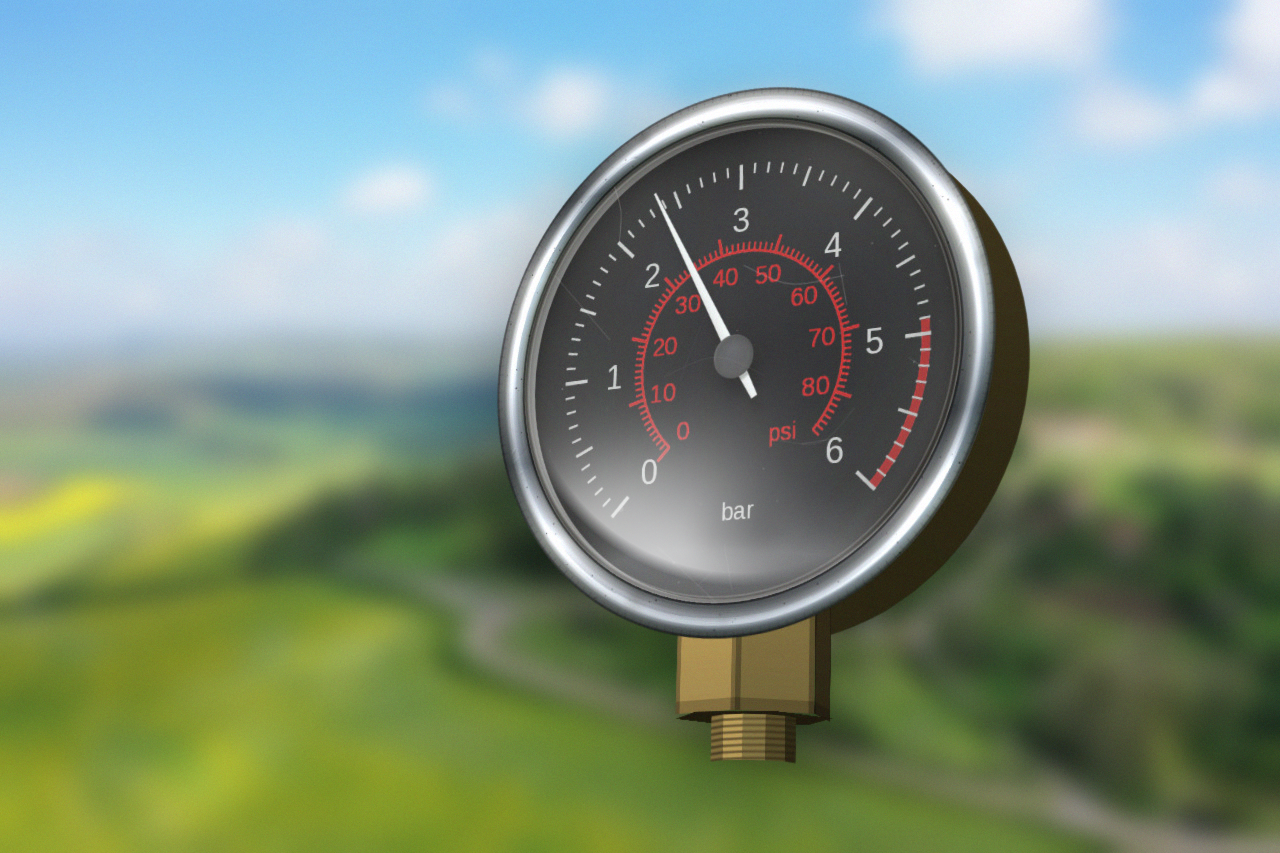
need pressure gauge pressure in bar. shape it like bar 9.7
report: bar 2.4
